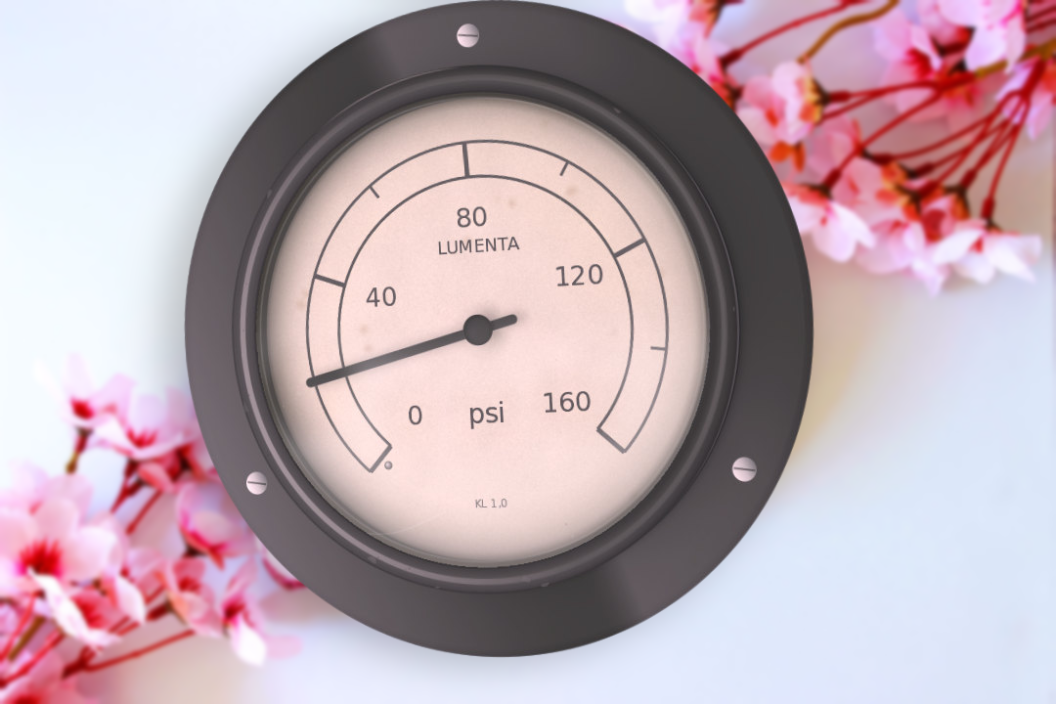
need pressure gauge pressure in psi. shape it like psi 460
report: psi 20
